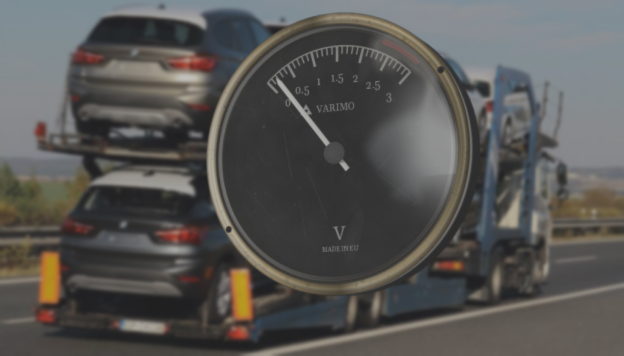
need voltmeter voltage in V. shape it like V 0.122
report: V 0.2
